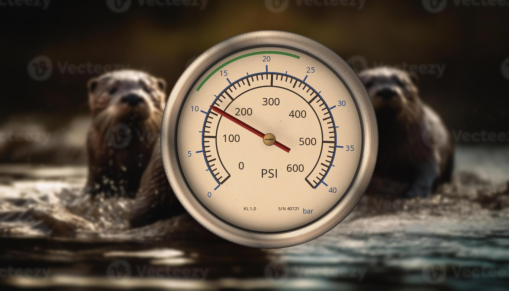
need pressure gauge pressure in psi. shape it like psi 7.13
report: psi 160
